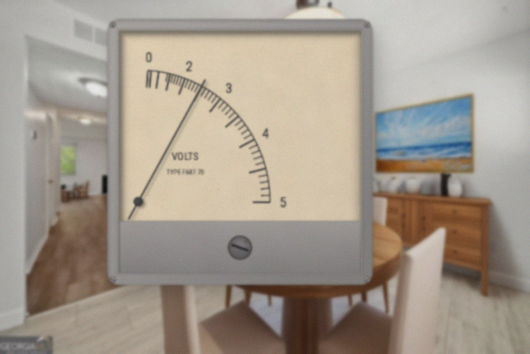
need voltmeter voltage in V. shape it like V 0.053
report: V 2.5
